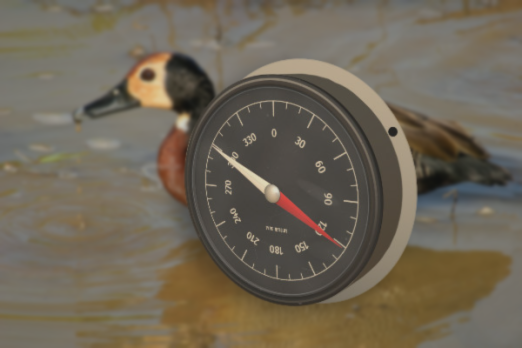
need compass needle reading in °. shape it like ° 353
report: ° 120
